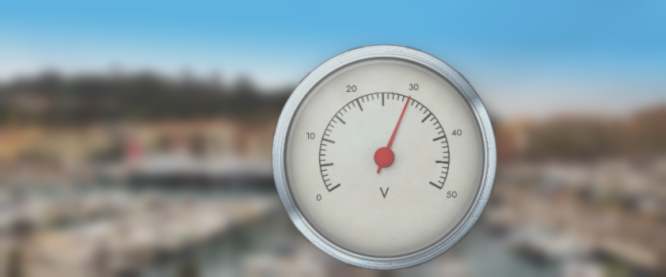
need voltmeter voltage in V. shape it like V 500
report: V 30
